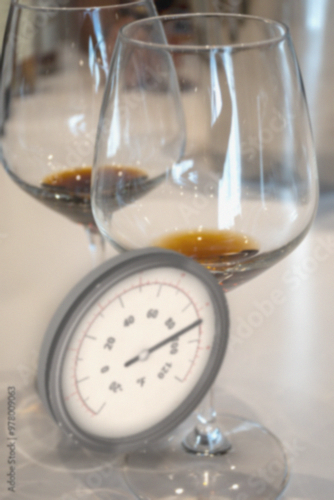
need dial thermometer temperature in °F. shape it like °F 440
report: °F 90
